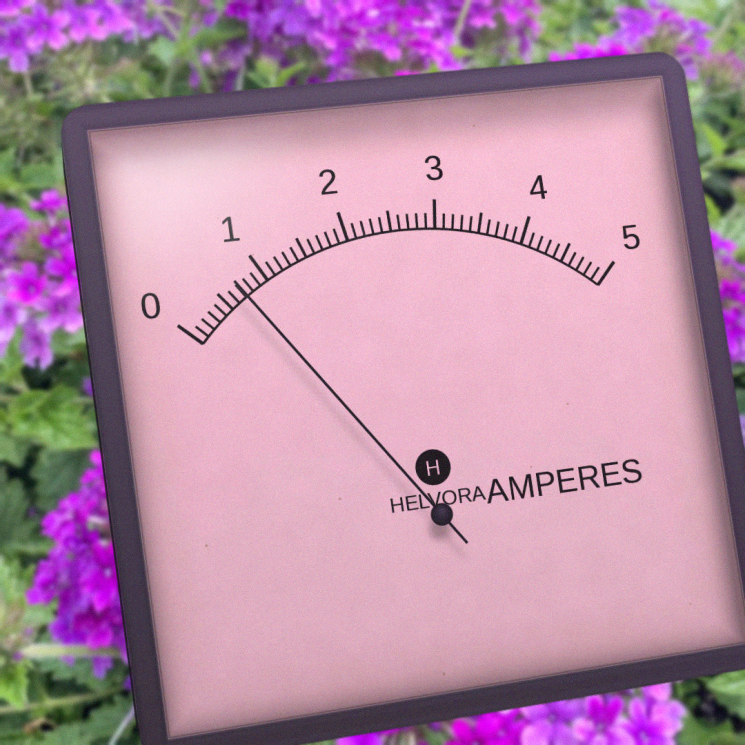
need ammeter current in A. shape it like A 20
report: A 0.7
